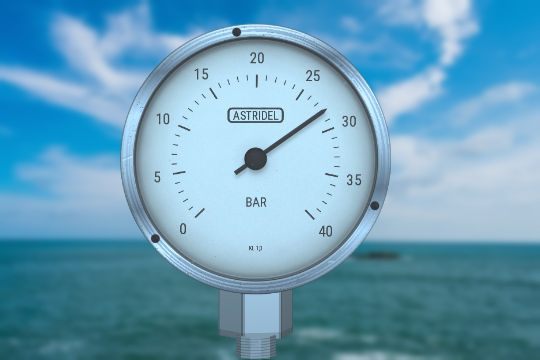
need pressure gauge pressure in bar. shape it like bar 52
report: bar 28
